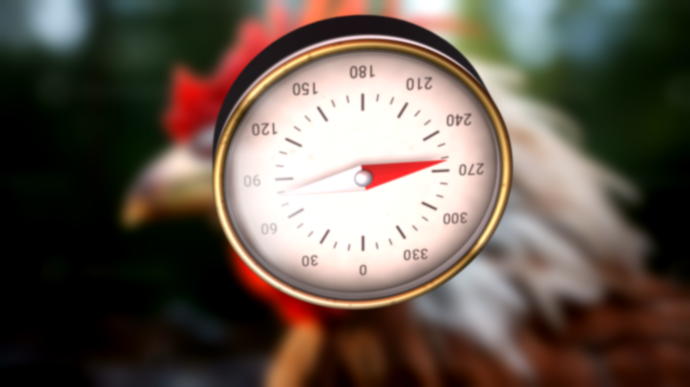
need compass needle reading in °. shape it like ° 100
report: ° 260
